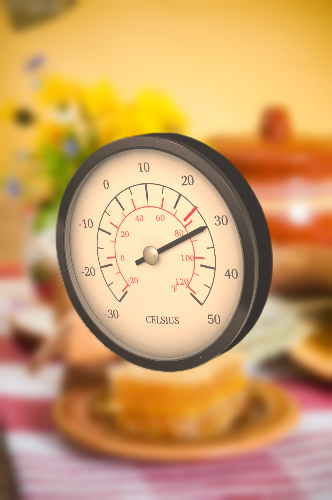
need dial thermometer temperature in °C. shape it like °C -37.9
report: °C 30
